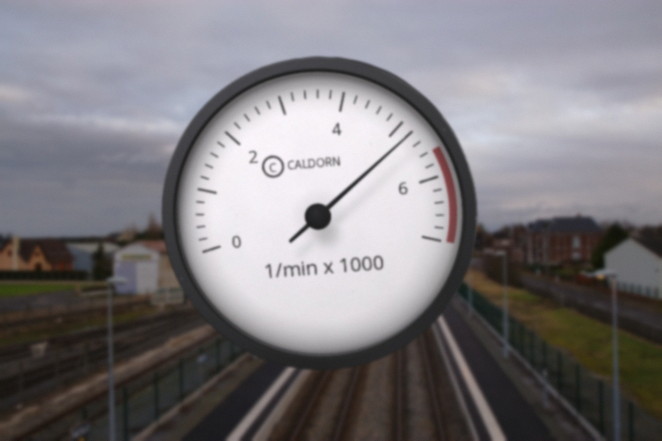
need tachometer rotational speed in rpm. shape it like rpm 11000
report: rpm 5200
